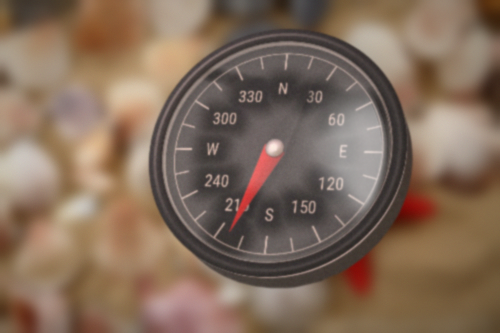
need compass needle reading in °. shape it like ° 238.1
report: ° 202.5
